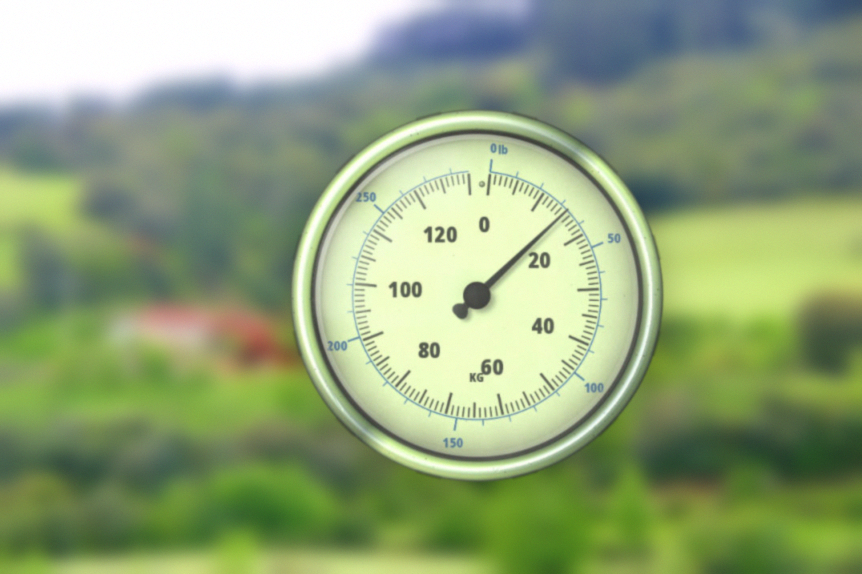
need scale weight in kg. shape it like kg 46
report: kg 15
